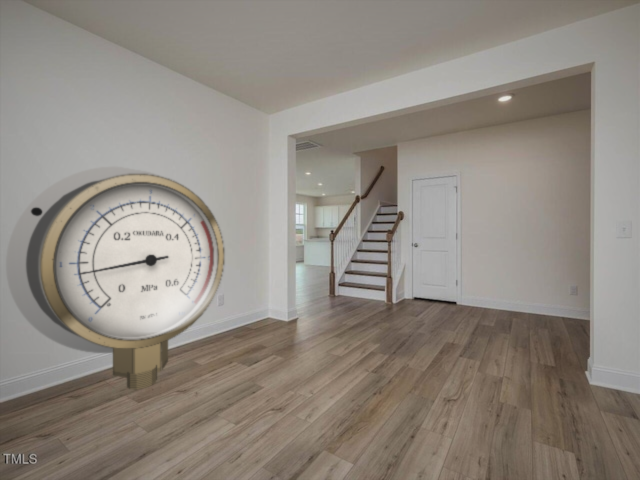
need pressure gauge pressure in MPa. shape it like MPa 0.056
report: MPa 0.08
